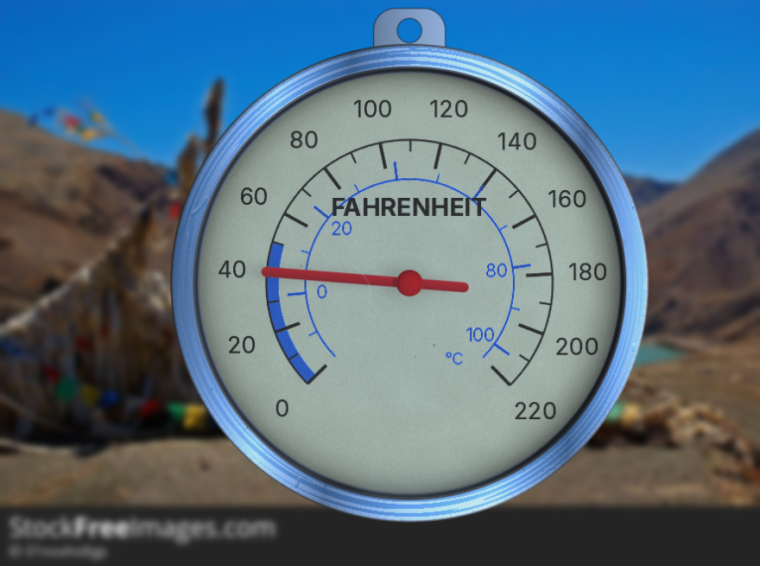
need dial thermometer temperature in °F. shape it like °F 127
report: °F 40
